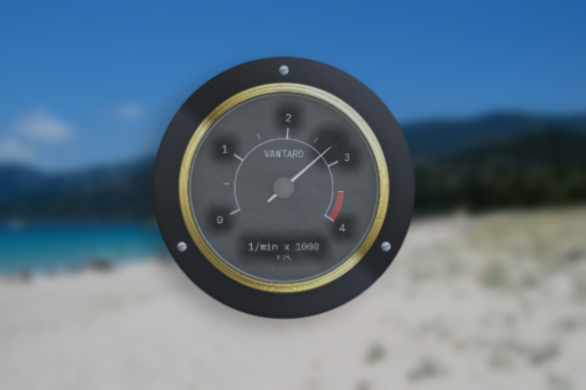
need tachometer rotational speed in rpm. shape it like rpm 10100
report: rpm 2750
